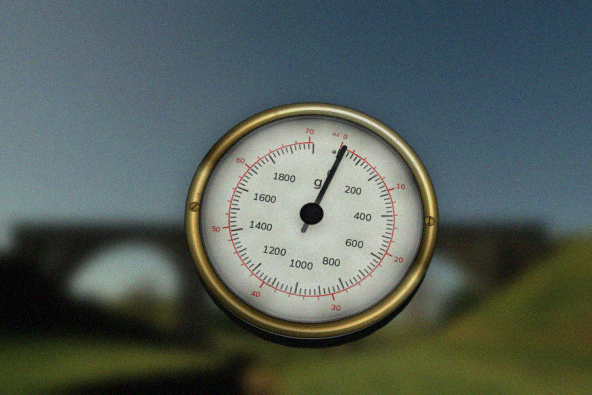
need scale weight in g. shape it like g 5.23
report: g 20
